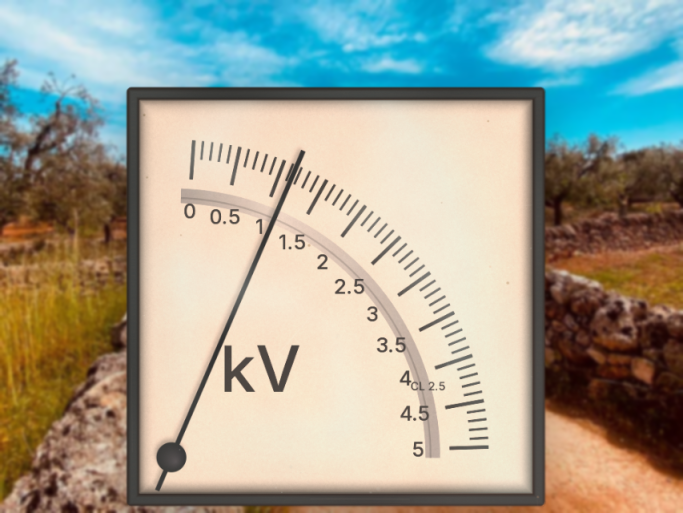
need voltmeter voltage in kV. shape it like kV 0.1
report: kV 1.15
